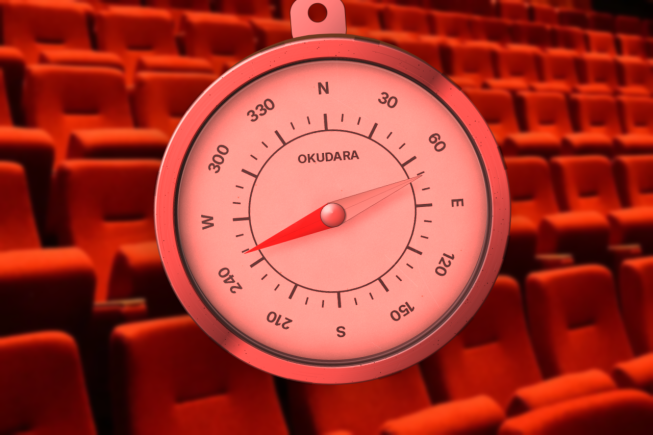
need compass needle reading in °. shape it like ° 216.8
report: ° 250
